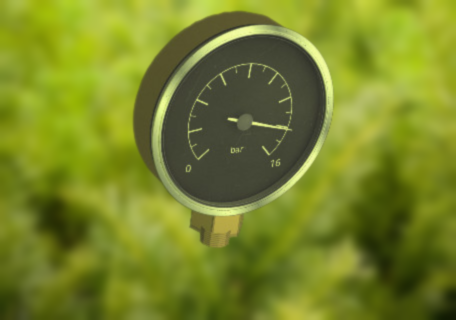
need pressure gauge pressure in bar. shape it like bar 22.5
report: bar 14
